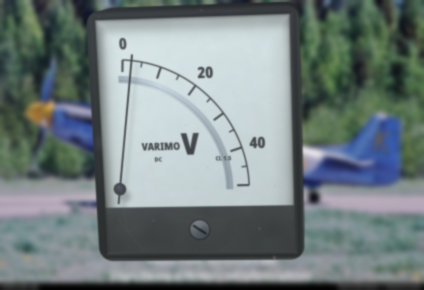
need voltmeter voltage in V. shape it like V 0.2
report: V 2.5
